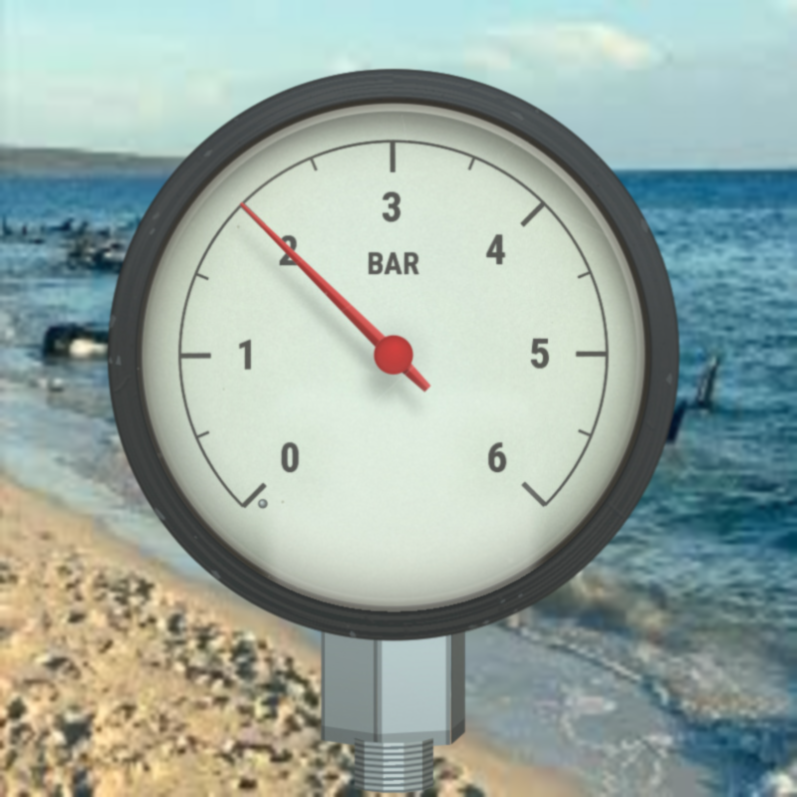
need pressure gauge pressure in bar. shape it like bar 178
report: bar 2
